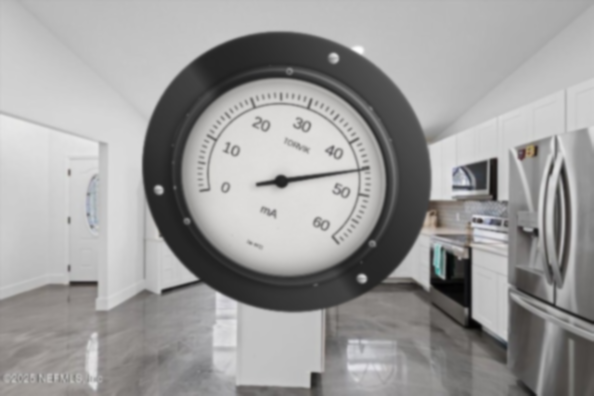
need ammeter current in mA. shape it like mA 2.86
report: mA 45
